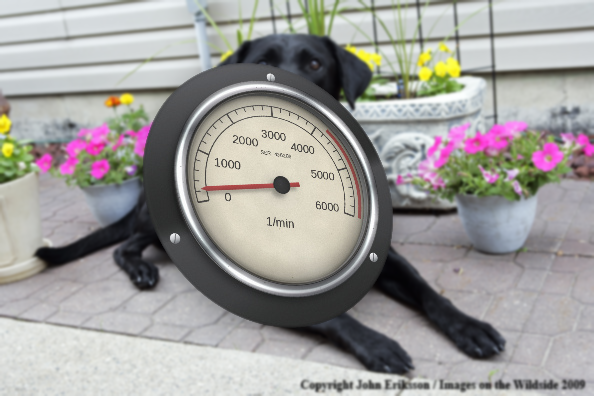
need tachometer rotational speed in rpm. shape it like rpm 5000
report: rpm 200
